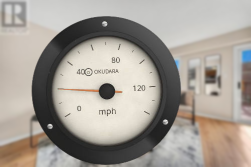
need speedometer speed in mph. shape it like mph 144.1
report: mph 20
